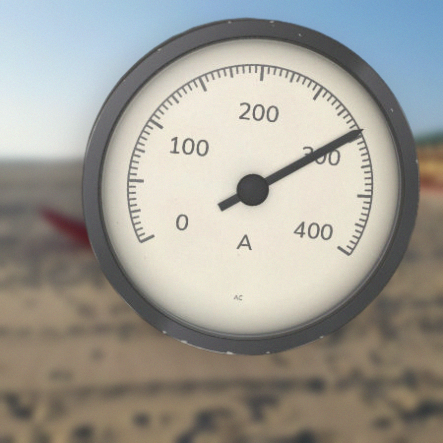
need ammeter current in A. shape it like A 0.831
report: A 295
